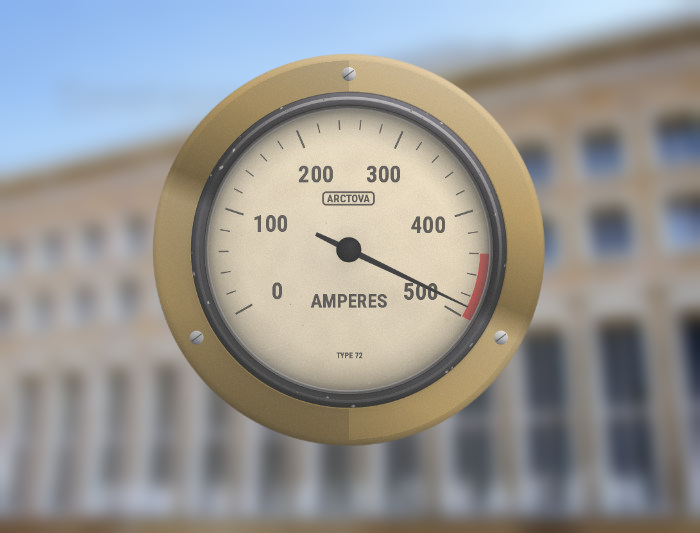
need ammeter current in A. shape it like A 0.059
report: A 490
